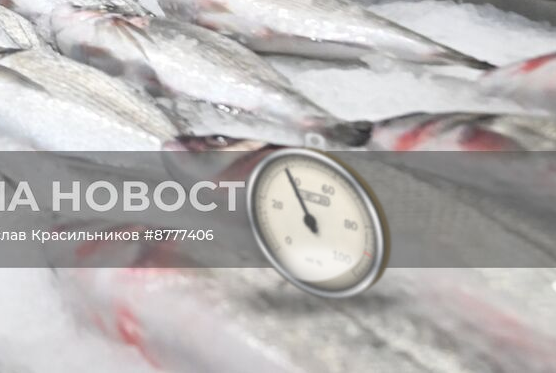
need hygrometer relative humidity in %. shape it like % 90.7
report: % 40
